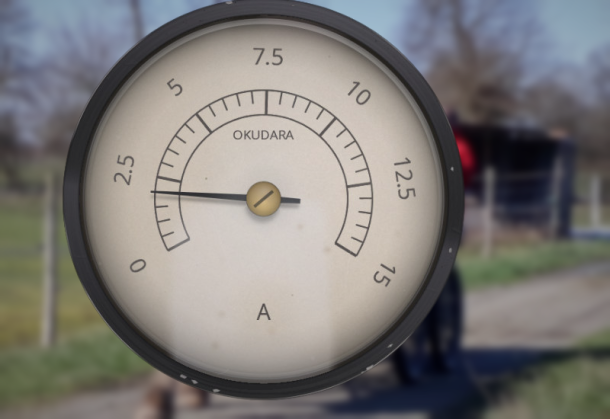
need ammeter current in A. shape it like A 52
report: A 2
